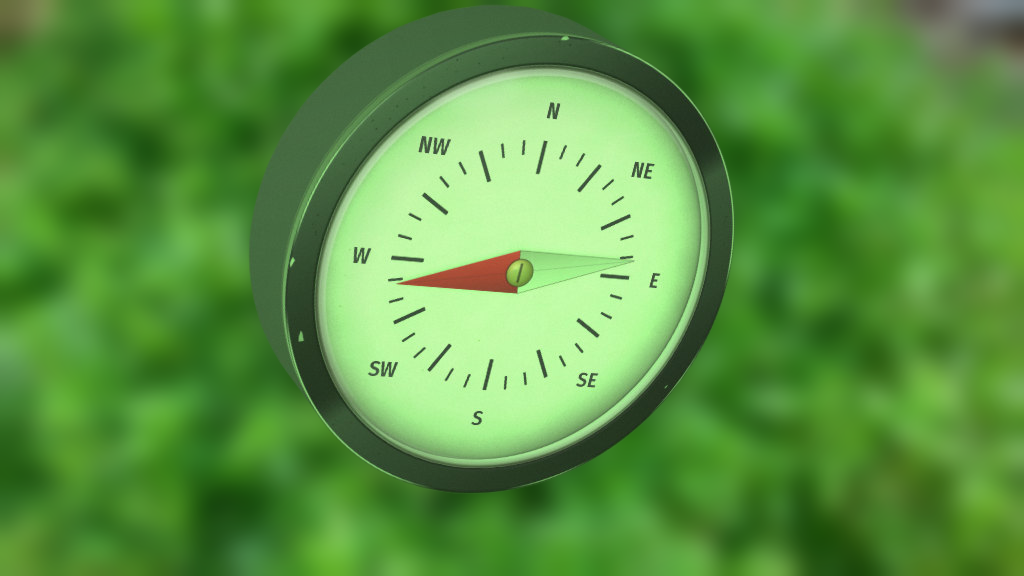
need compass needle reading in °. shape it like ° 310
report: ° 260
